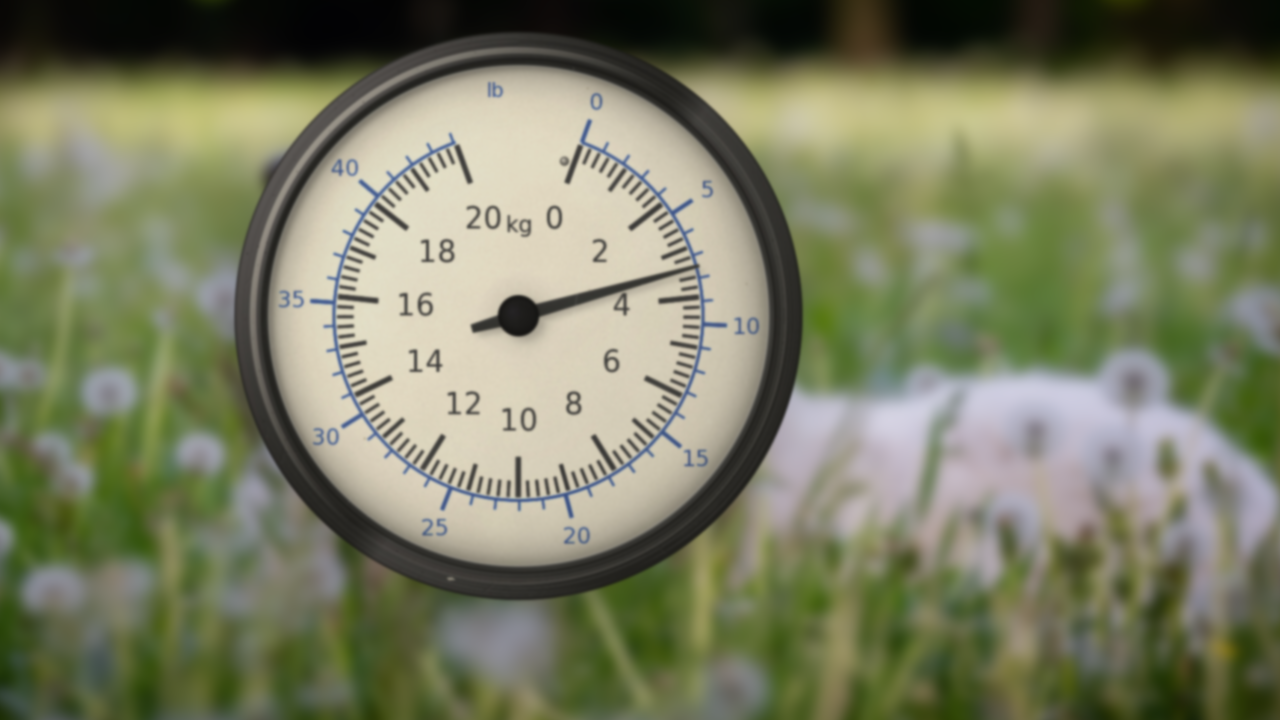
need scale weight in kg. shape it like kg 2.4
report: kg 3.4
